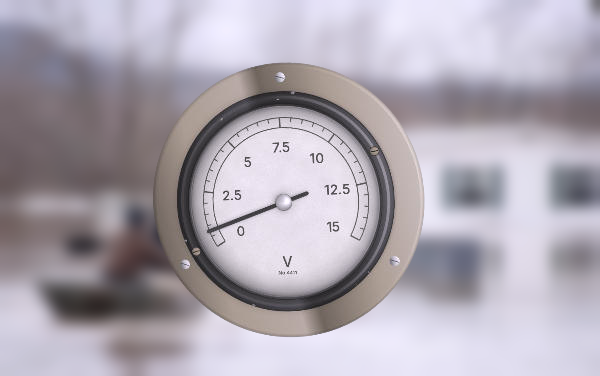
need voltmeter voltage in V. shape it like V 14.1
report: V 0.75
